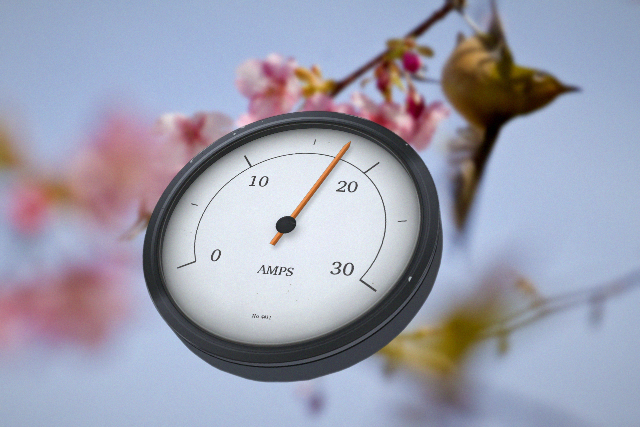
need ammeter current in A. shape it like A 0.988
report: A 17.5
